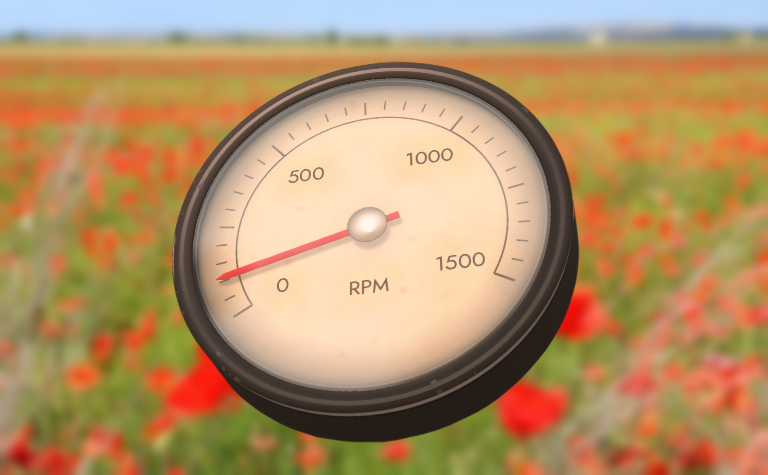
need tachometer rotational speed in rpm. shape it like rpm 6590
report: rpm 100
